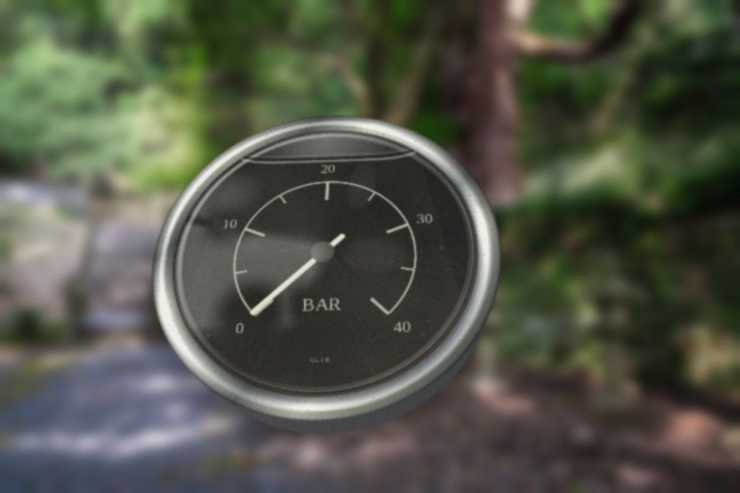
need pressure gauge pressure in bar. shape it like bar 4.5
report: bar 0
